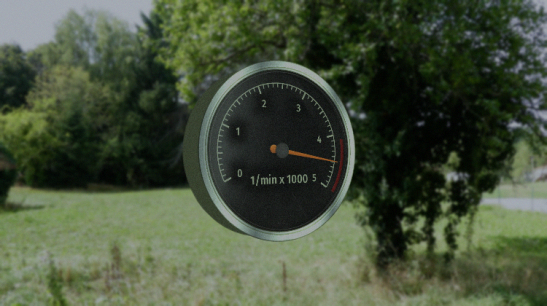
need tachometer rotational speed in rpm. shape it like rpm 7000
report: rpm 4500
